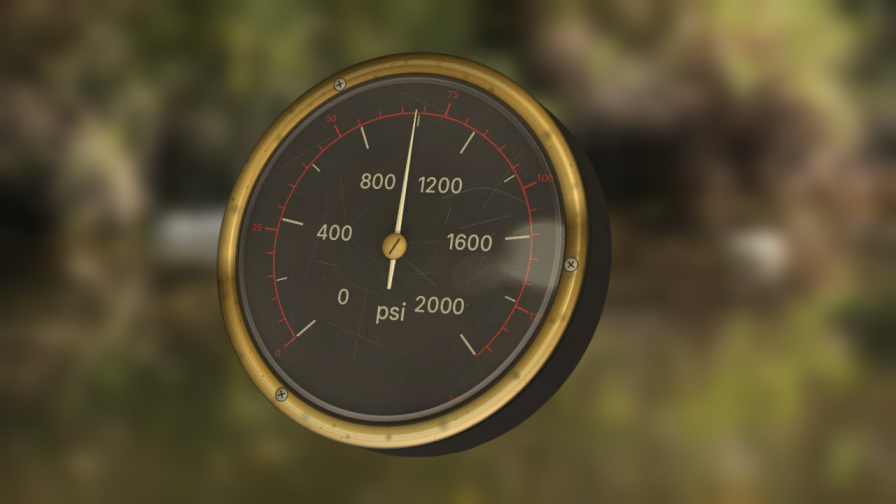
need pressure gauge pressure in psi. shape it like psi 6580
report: psi 1000
